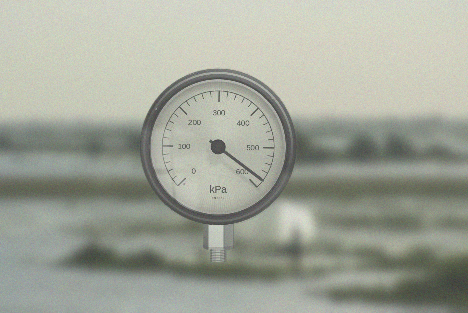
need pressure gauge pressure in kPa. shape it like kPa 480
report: kPa 580
